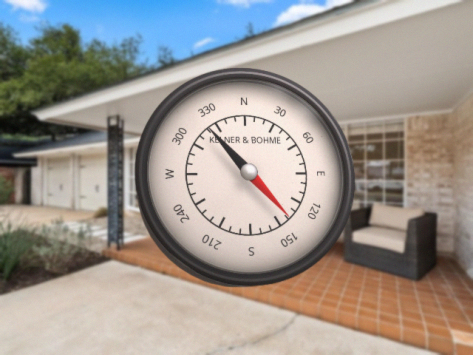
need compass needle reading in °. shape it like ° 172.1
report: ° 140
